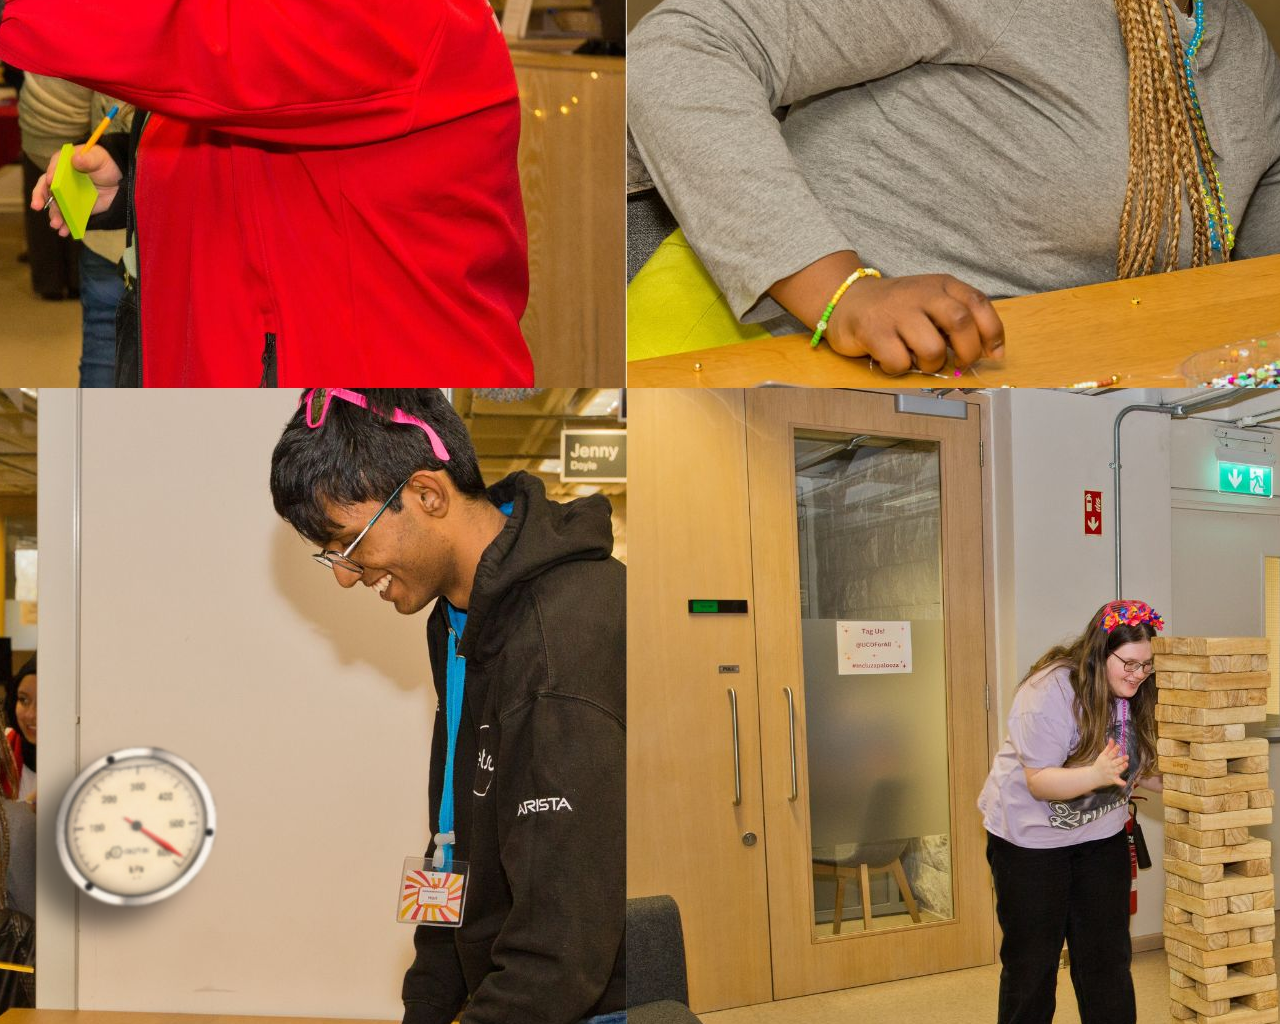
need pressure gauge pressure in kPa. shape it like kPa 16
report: kPa 580
